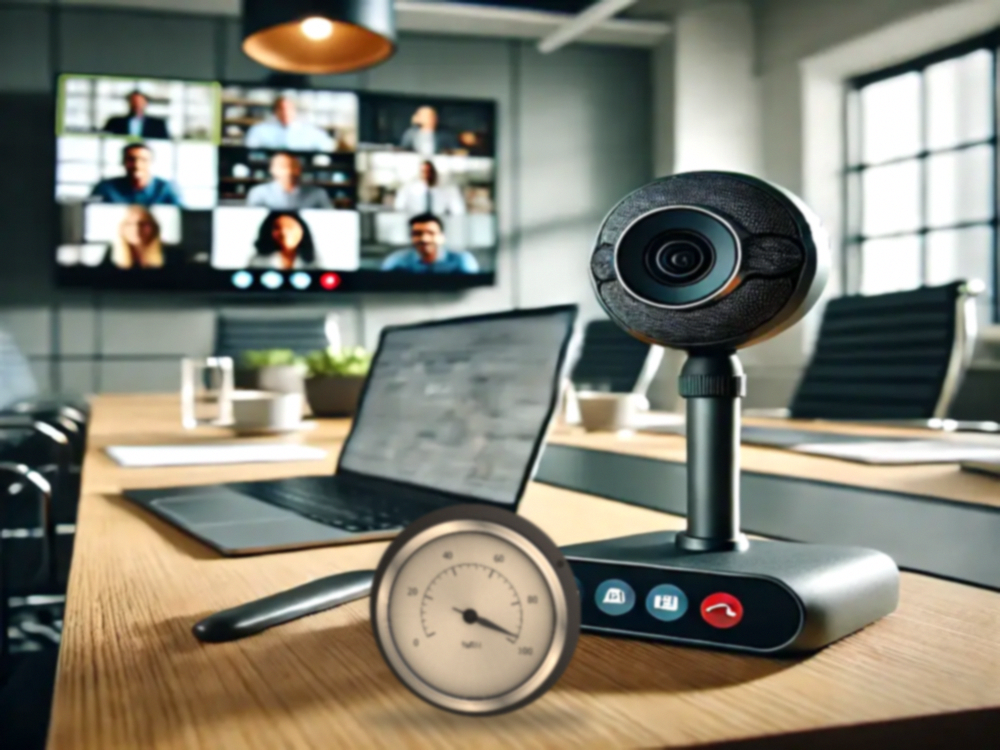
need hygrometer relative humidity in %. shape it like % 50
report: % 96
